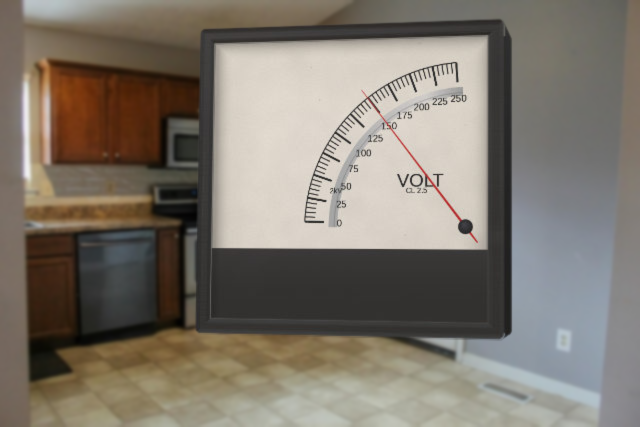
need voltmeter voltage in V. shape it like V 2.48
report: V 150
